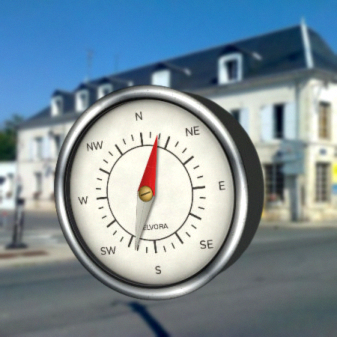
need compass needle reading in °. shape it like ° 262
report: ° 20
